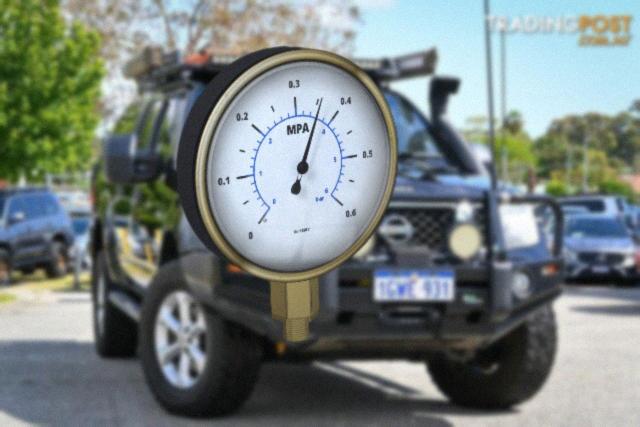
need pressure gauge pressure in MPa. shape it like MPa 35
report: MPa 0.35
